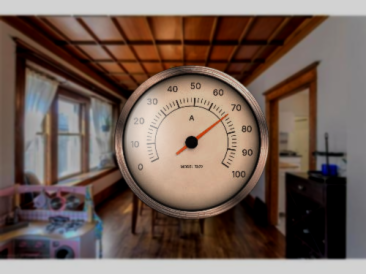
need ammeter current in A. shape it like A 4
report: A 70
